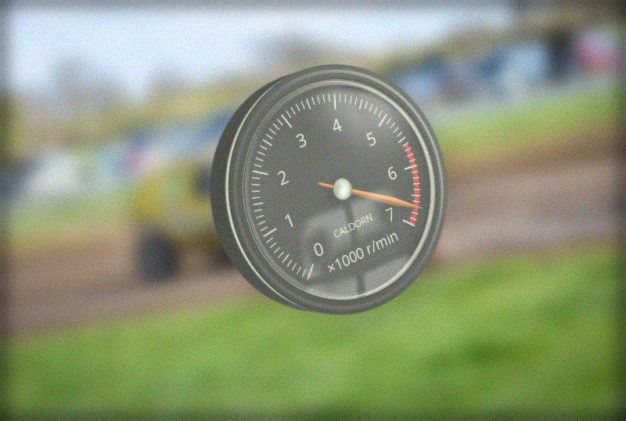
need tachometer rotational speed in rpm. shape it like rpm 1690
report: rpm 6700
